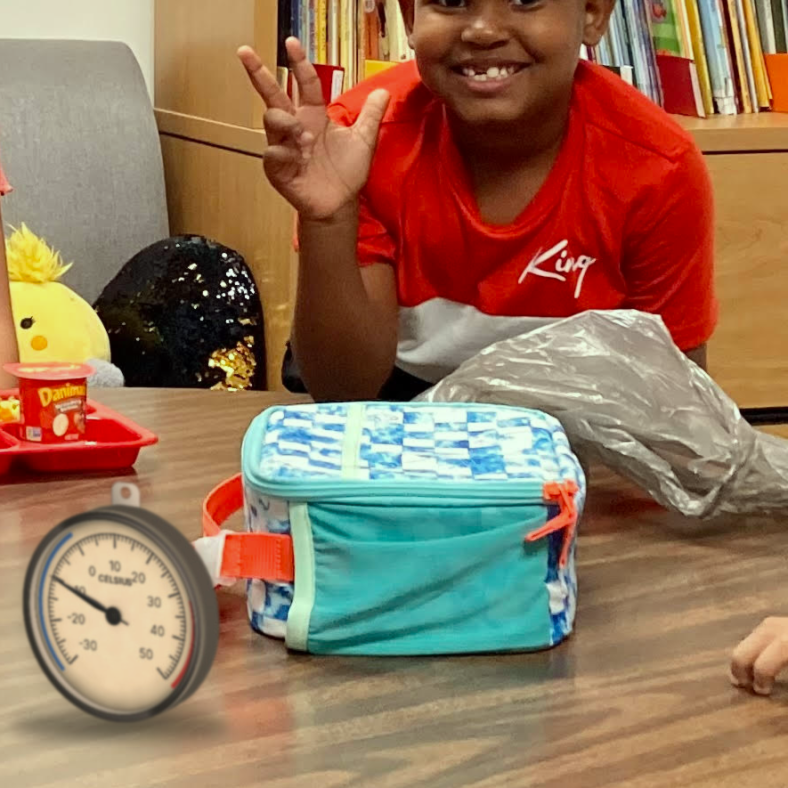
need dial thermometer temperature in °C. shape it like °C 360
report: °C -10
